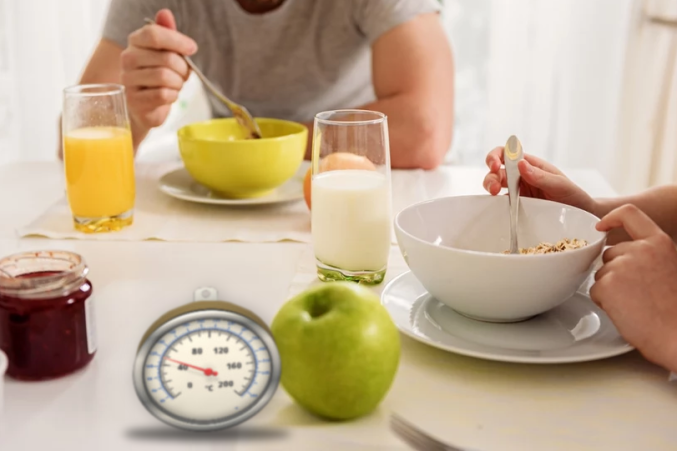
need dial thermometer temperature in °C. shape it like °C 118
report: °C 50
